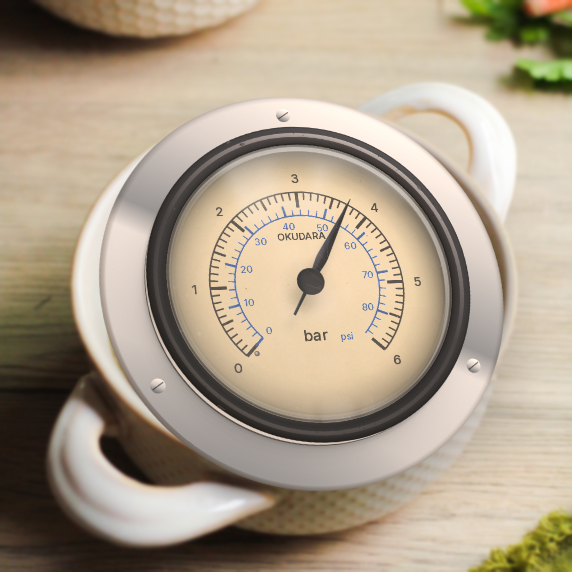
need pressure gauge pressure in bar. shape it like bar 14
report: bar 3.7
